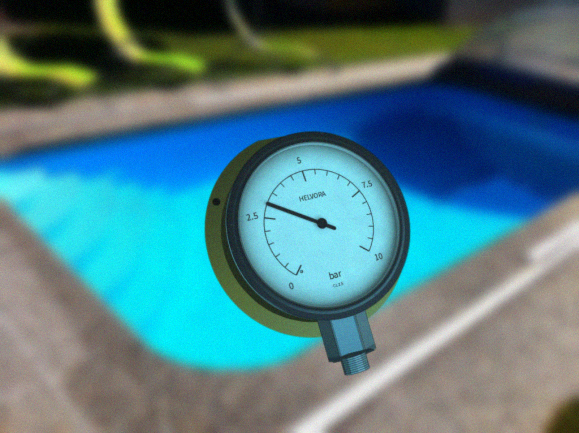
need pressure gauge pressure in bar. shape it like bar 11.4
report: bar 3
